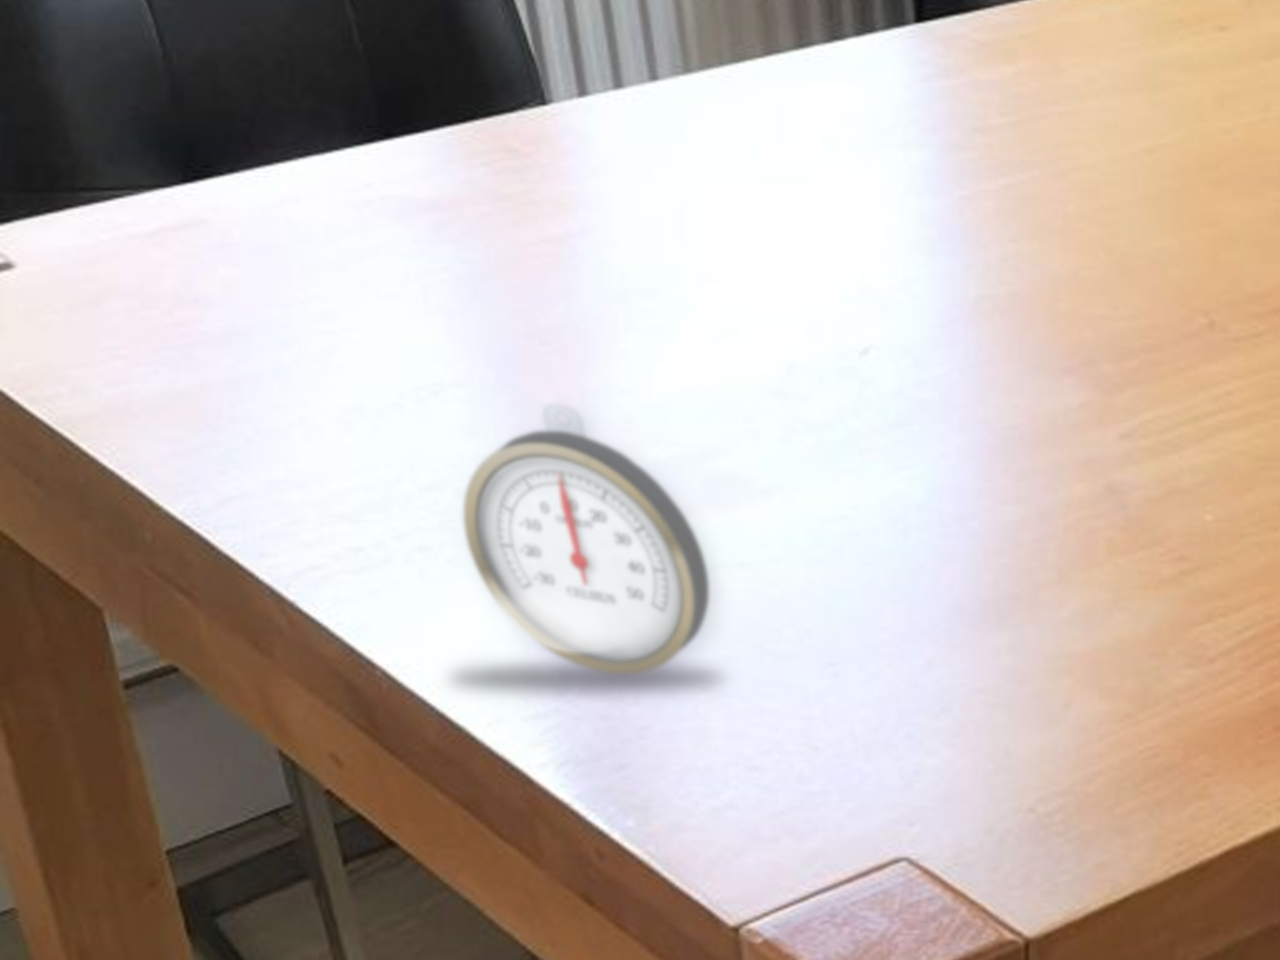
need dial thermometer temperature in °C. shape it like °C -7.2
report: °C 10
